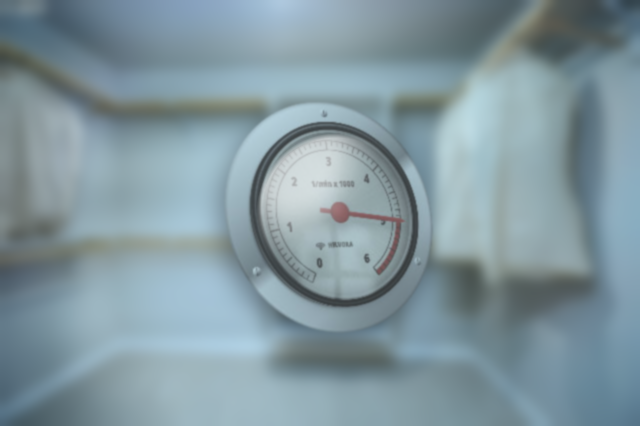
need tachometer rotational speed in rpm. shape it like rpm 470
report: rpm 5000
